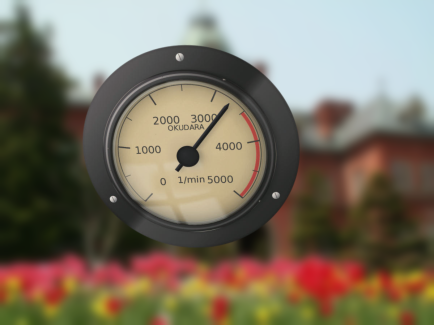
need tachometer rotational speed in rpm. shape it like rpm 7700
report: rpm 3250
